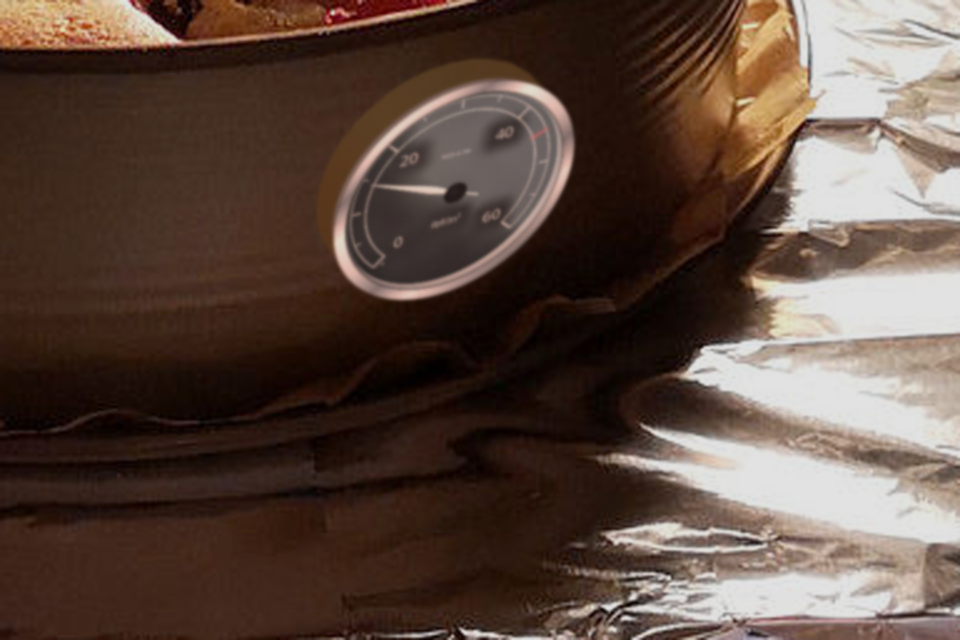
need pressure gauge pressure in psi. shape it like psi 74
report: psi 15
